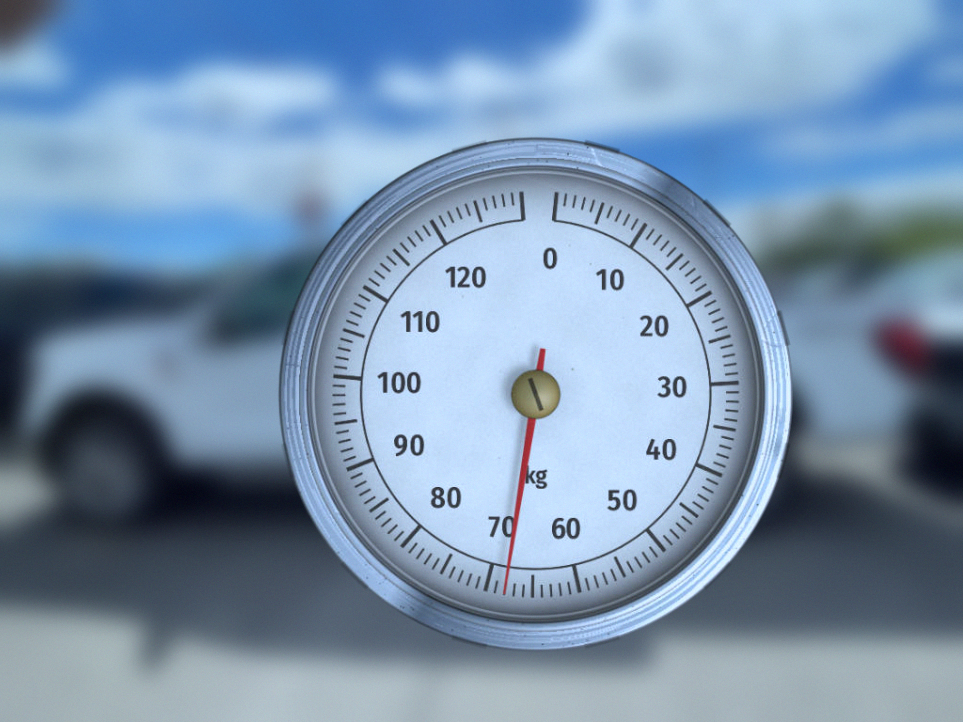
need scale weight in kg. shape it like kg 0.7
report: kg 68
